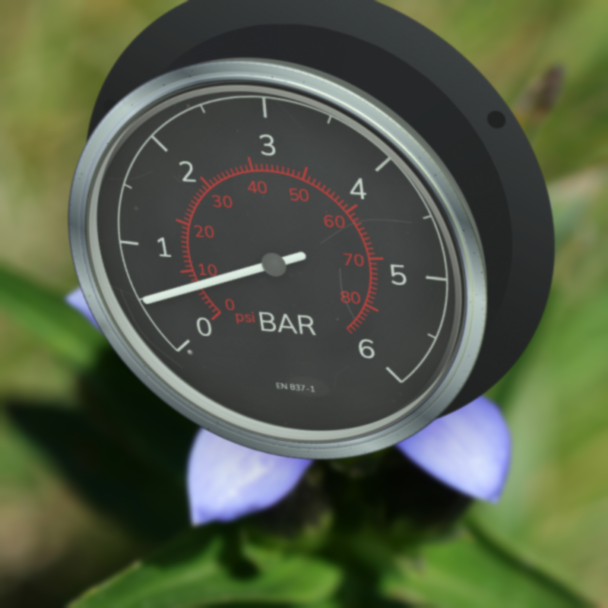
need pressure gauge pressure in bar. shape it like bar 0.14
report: bar 0.5
